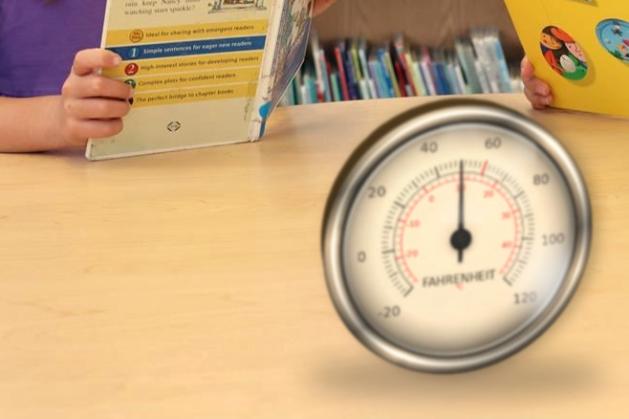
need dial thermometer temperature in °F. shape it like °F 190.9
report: °F 50
